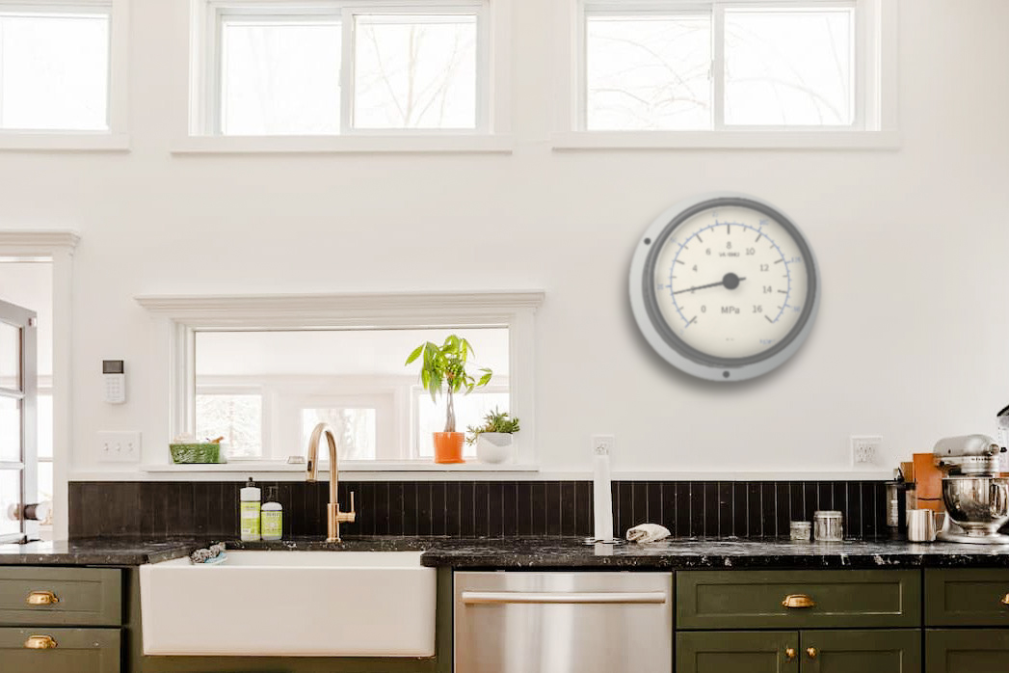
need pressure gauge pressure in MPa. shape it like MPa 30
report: MPa 2
